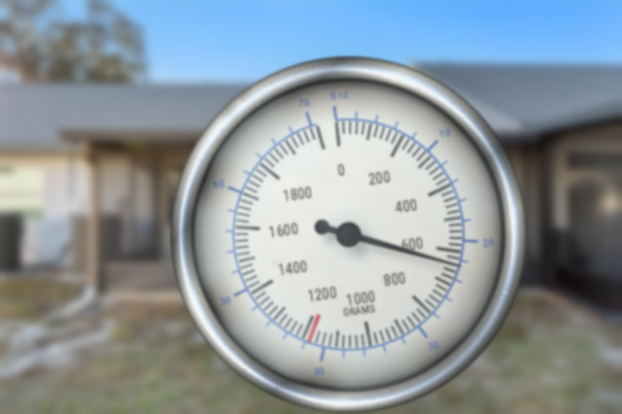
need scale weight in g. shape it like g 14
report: g 640
